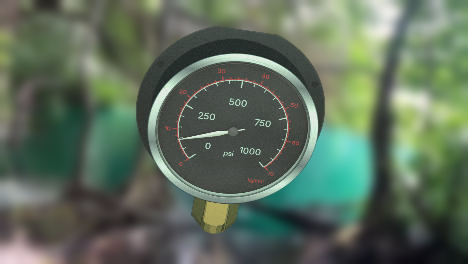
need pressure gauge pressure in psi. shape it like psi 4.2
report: psi 100
